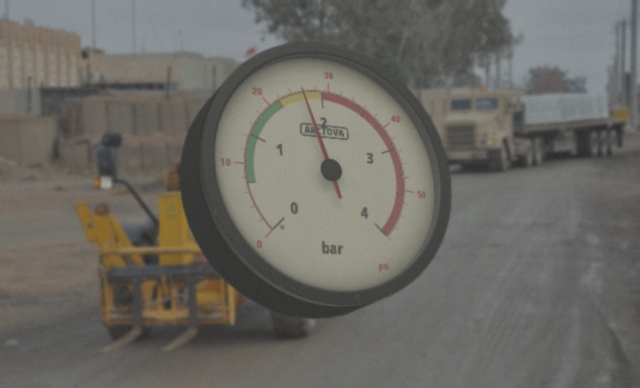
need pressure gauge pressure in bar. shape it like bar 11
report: bar 1.75
